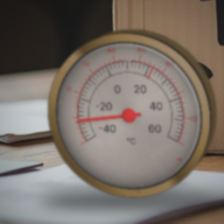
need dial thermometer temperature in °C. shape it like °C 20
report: °C -30
